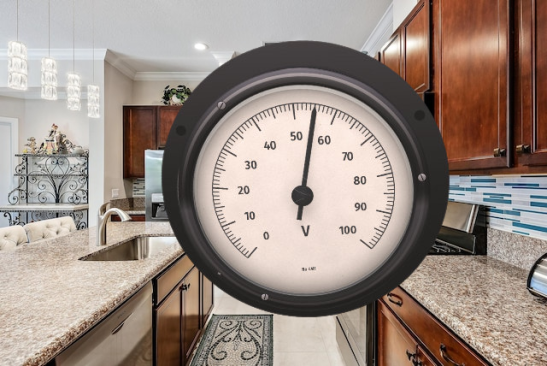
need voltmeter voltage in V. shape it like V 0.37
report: V 55
